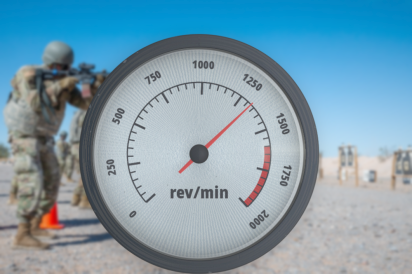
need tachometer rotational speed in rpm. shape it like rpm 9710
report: rpm 1325
